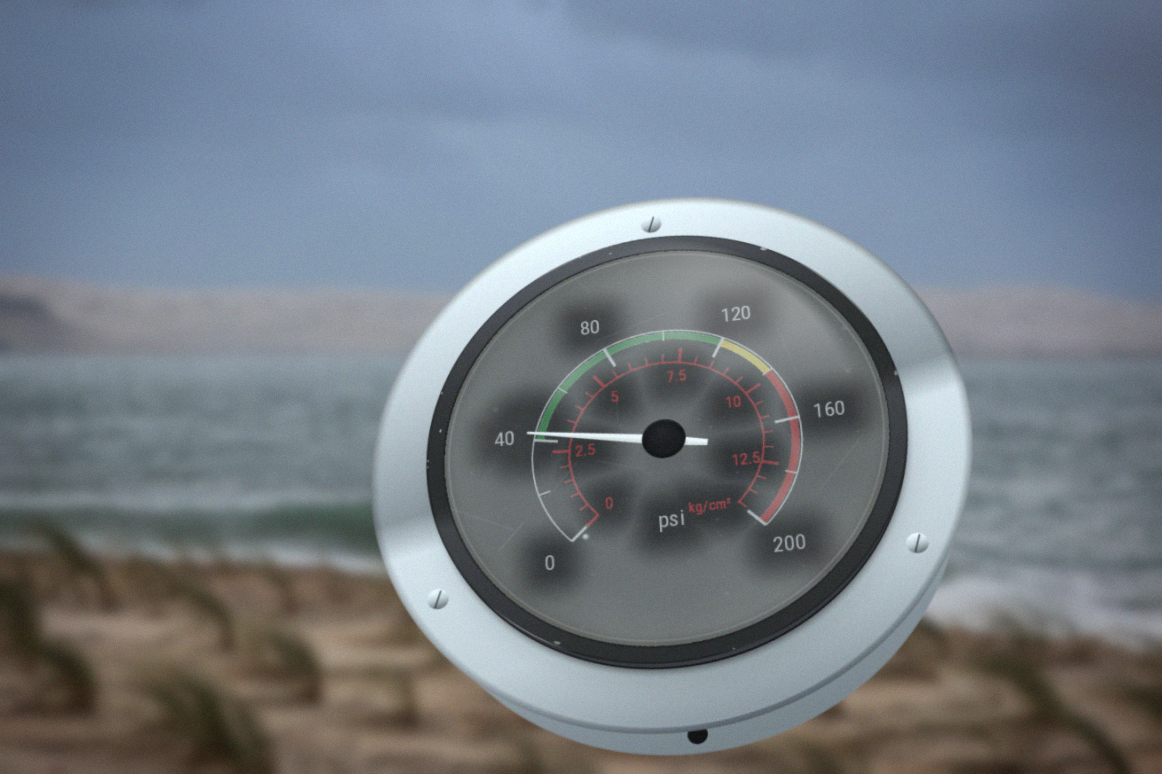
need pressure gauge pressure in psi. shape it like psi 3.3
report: psi 40
